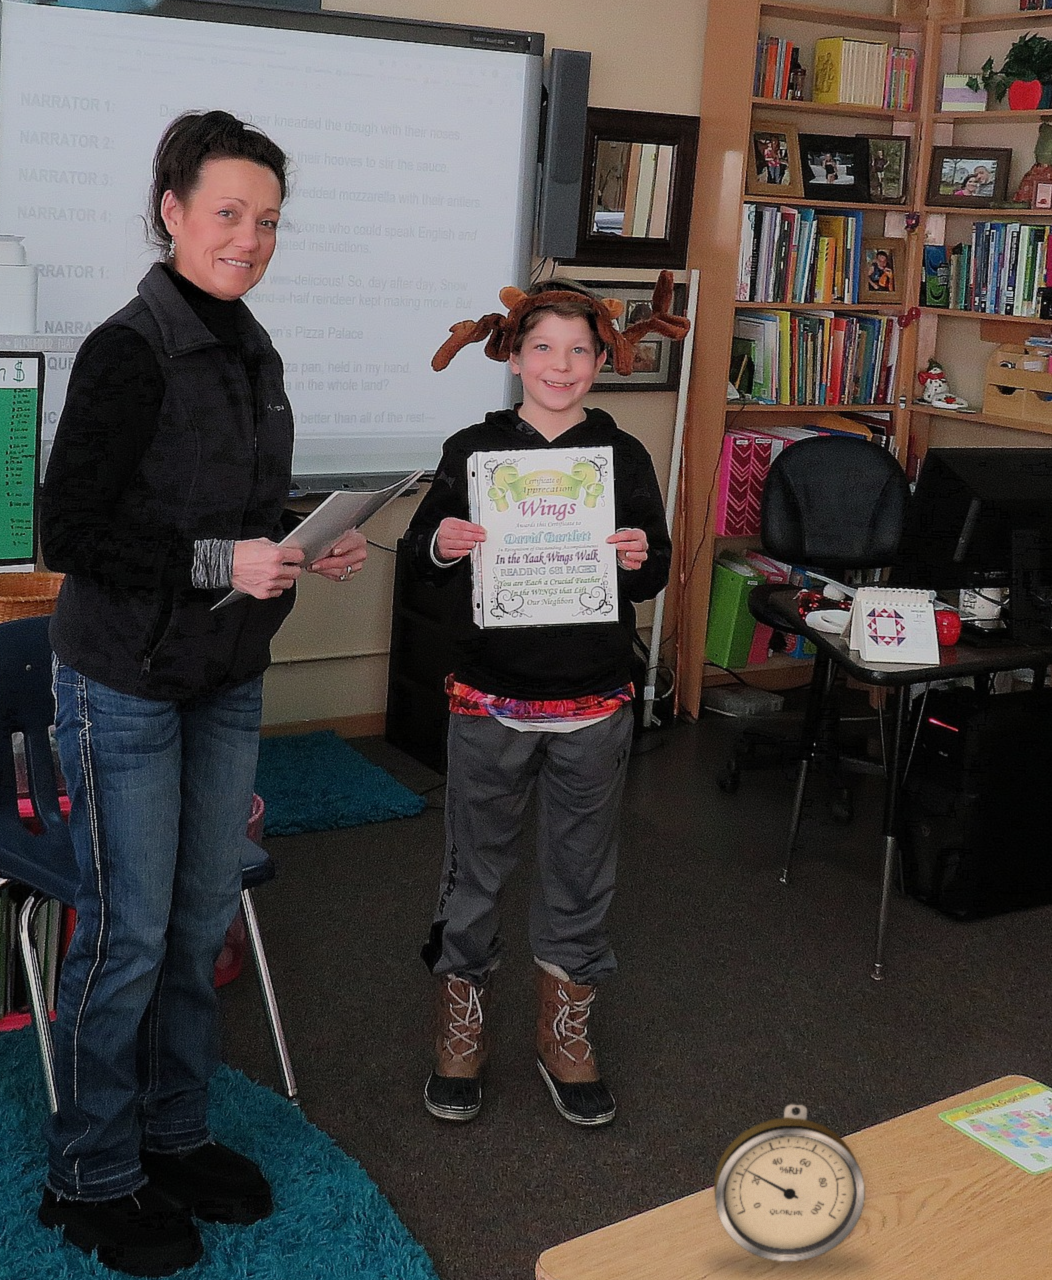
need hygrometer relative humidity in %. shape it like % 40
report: % 24
